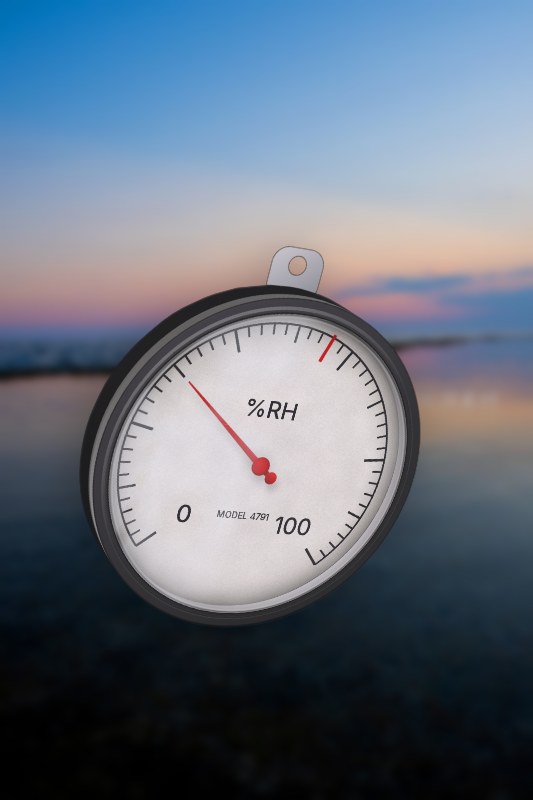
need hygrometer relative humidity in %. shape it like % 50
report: % 30
